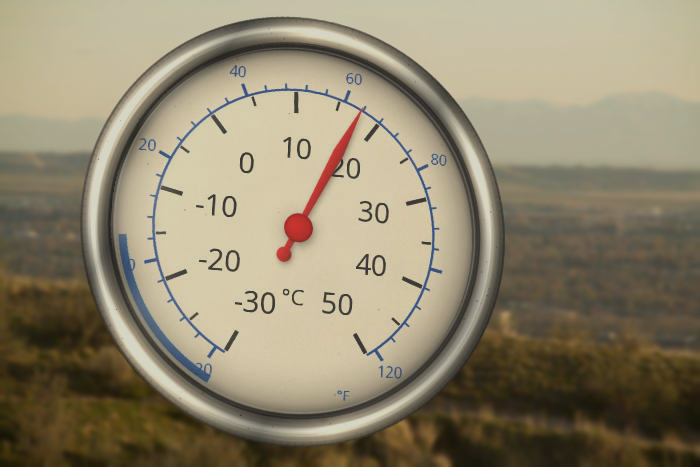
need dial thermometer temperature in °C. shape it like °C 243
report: °C 17.5
